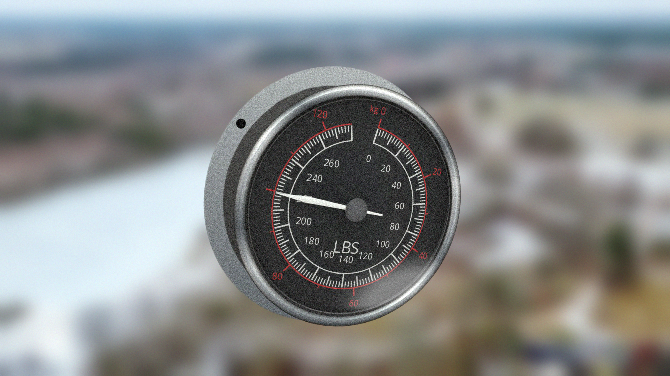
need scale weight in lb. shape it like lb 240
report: lb 220
